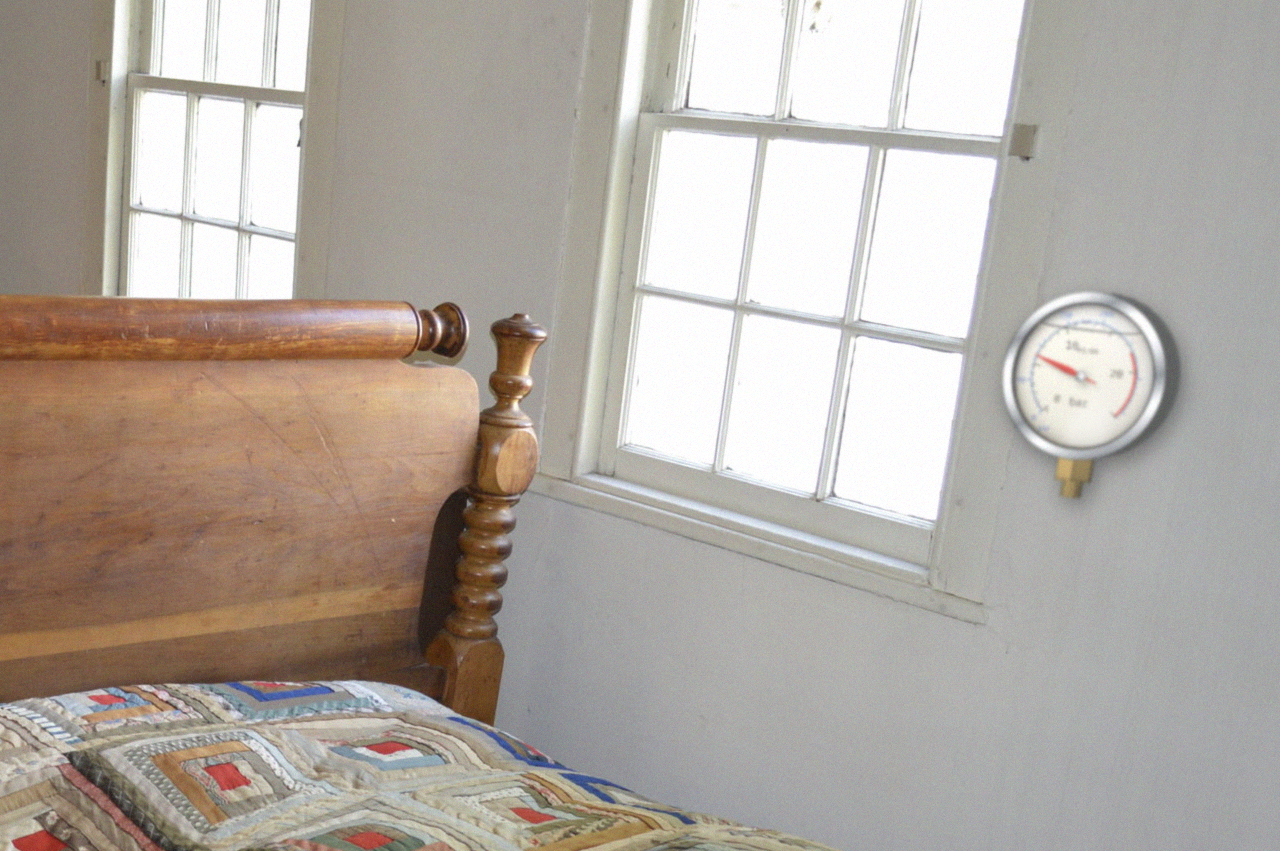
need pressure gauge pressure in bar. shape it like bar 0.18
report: bar 6
